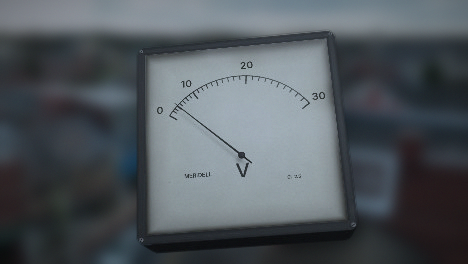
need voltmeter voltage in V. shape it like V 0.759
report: V 5
